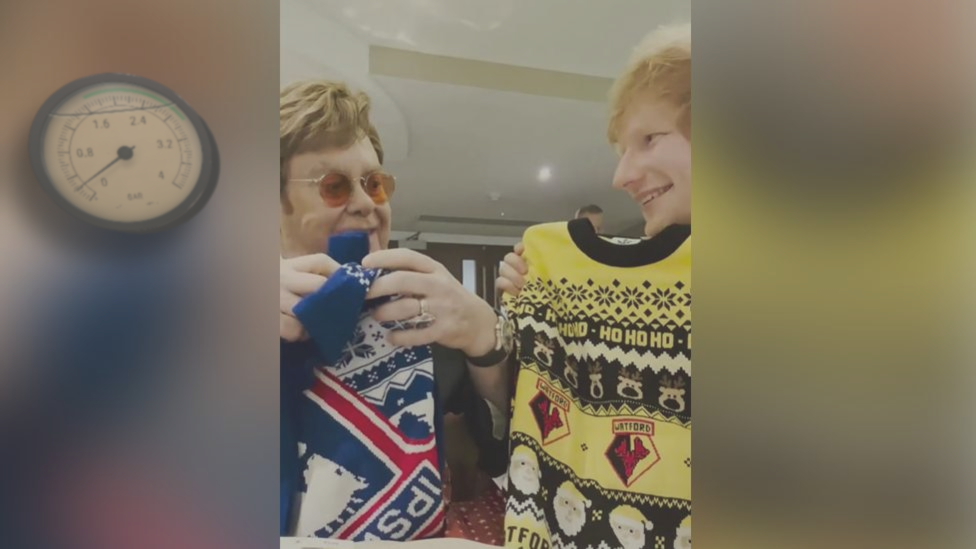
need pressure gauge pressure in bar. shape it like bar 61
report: bar 0.2
